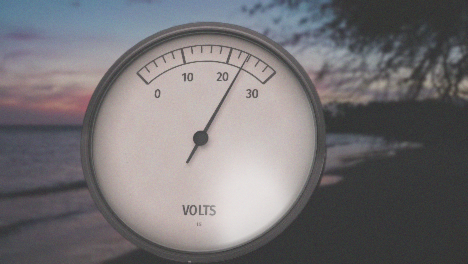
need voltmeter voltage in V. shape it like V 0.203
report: V 24
